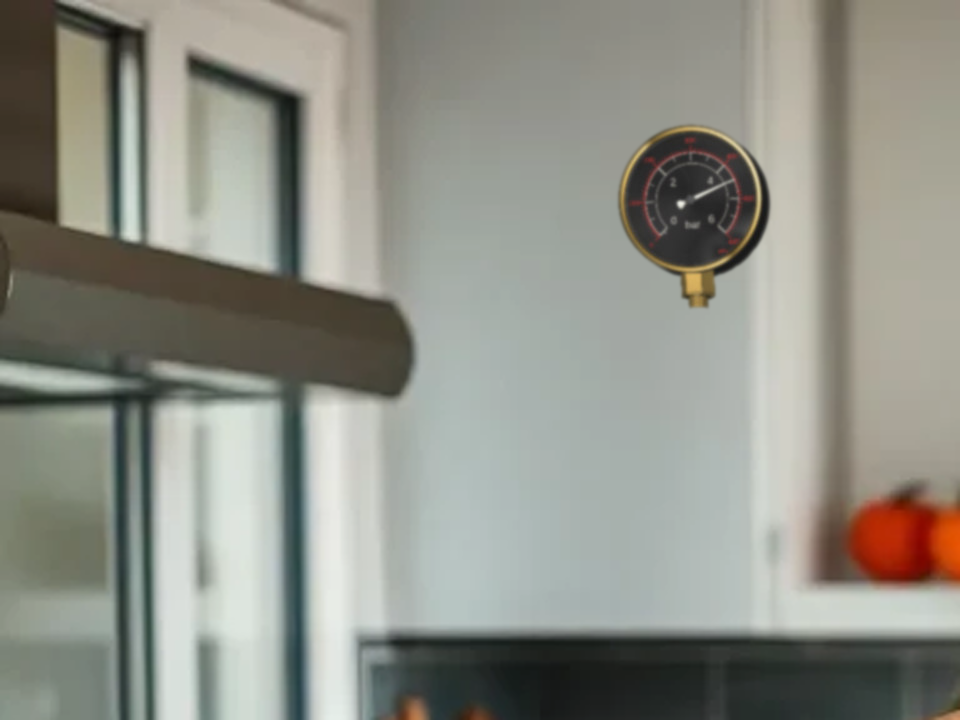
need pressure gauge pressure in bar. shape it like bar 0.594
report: bar 4.5
